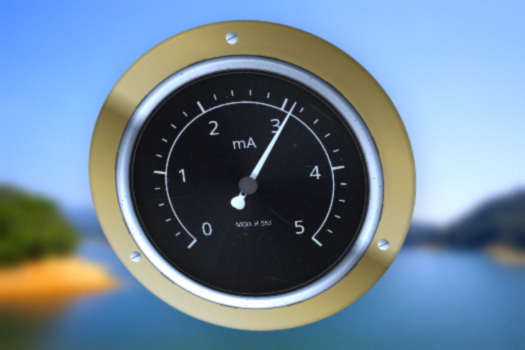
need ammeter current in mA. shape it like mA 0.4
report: mA 3.1
